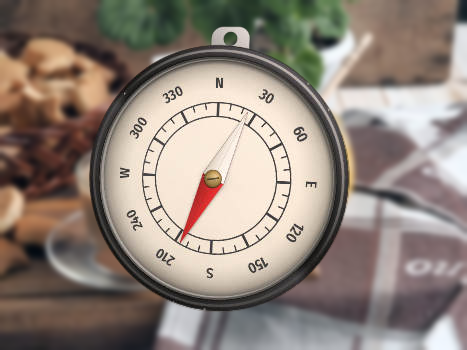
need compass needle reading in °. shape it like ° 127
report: ° 205
